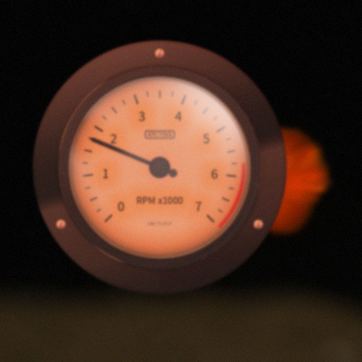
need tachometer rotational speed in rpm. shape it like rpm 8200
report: rpm 1750
